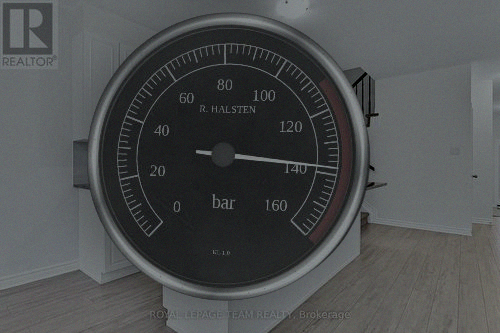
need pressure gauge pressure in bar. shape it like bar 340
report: bar 138
